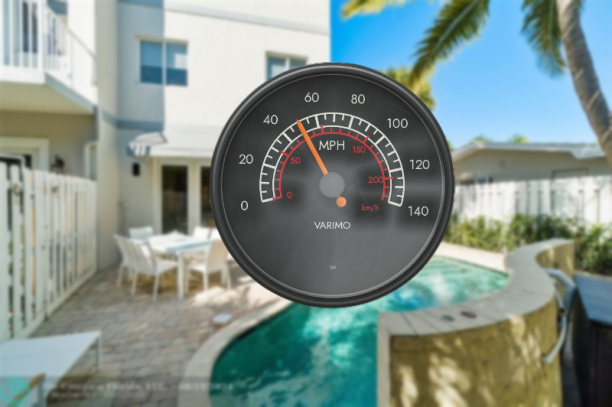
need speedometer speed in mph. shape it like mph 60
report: mph 50
